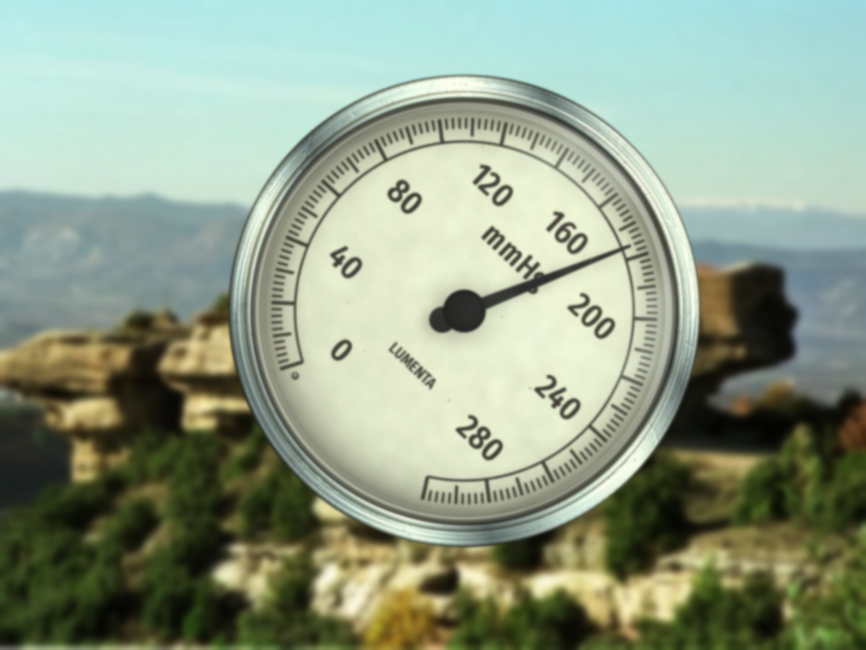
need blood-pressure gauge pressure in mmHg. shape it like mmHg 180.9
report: mmHg 176
